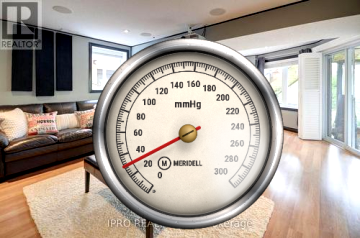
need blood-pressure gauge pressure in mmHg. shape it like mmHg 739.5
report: mmHg 30
